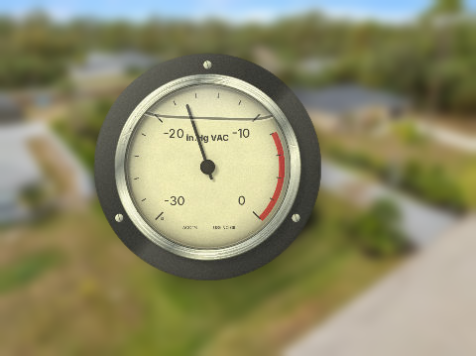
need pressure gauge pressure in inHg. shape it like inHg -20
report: inHg -17
